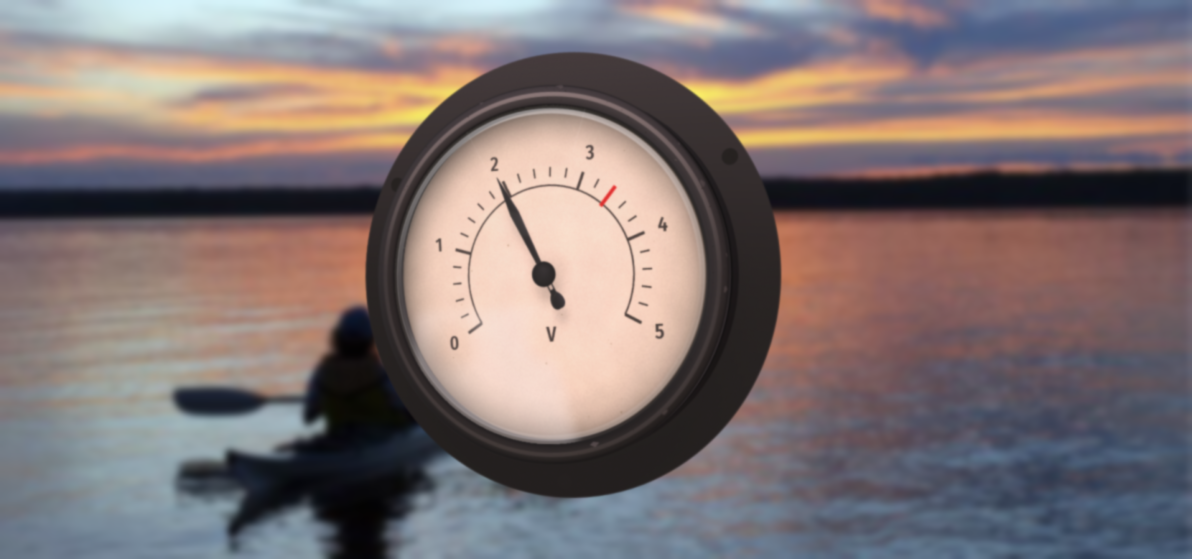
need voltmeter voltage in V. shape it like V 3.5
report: V 2
